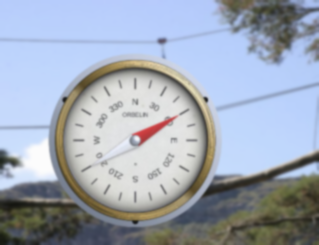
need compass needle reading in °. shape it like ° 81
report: ° 60
